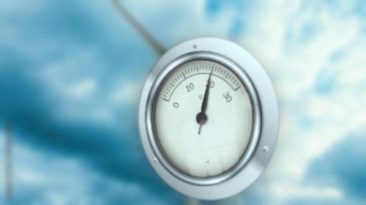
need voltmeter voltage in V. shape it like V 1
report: V 20
